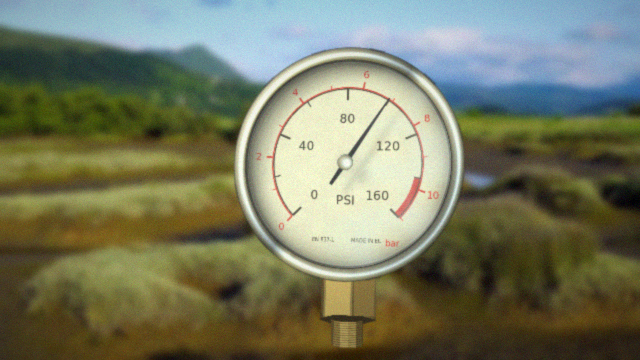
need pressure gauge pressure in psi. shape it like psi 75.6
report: psi 100
